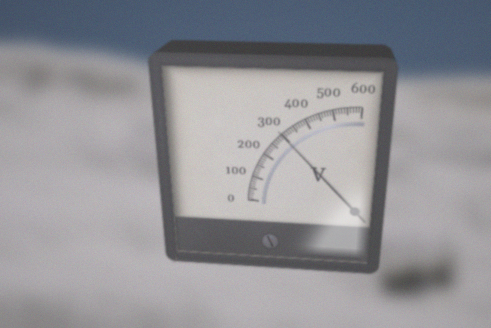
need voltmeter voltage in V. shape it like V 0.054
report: V 300
